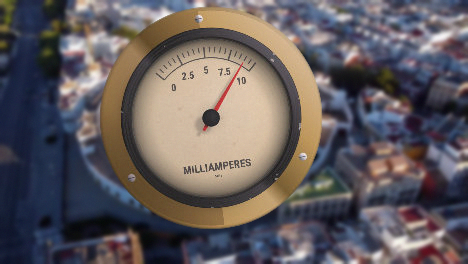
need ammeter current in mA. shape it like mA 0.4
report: mA 9
